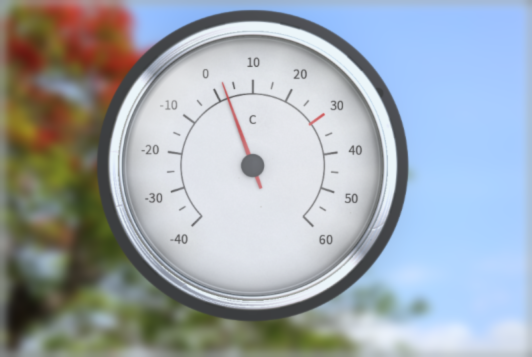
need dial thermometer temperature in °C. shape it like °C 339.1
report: °C 2.5
